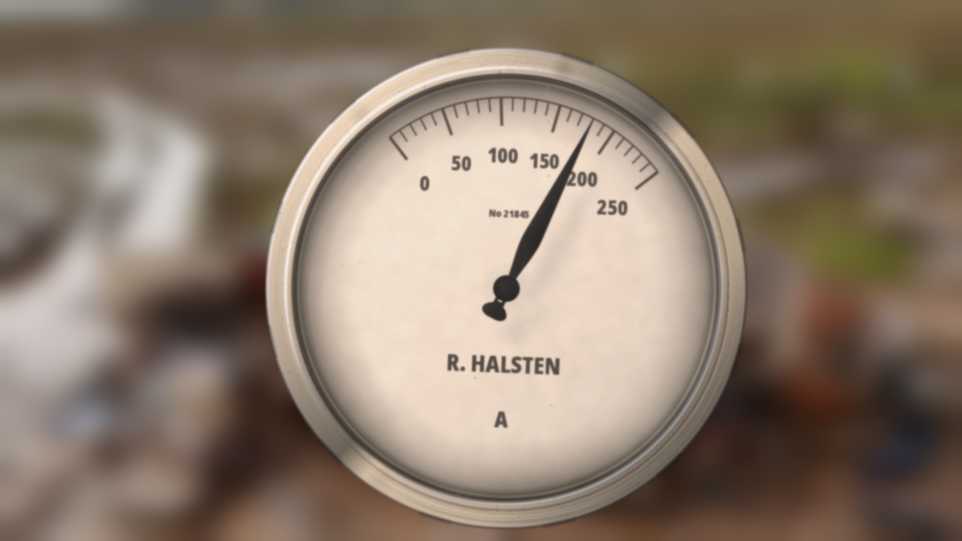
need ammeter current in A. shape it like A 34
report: A 180
